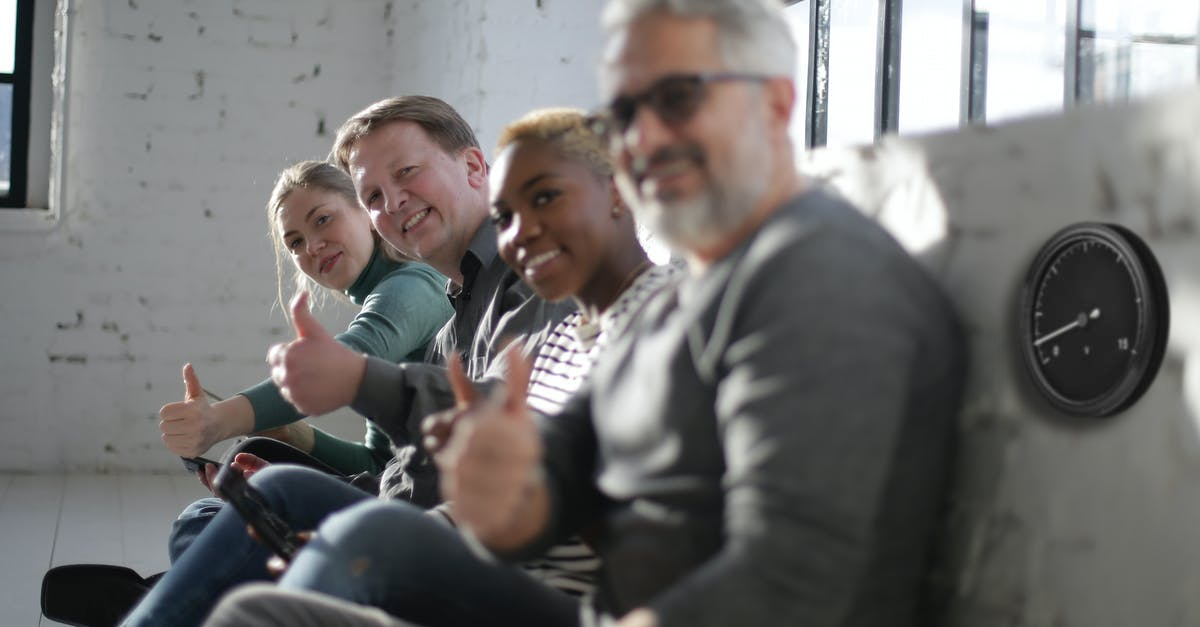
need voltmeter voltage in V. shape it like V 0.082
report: V 1
